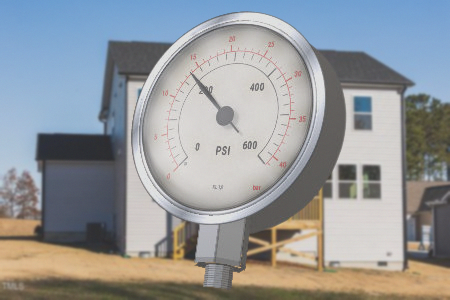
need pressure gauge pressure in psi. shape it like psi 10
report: psi 200
